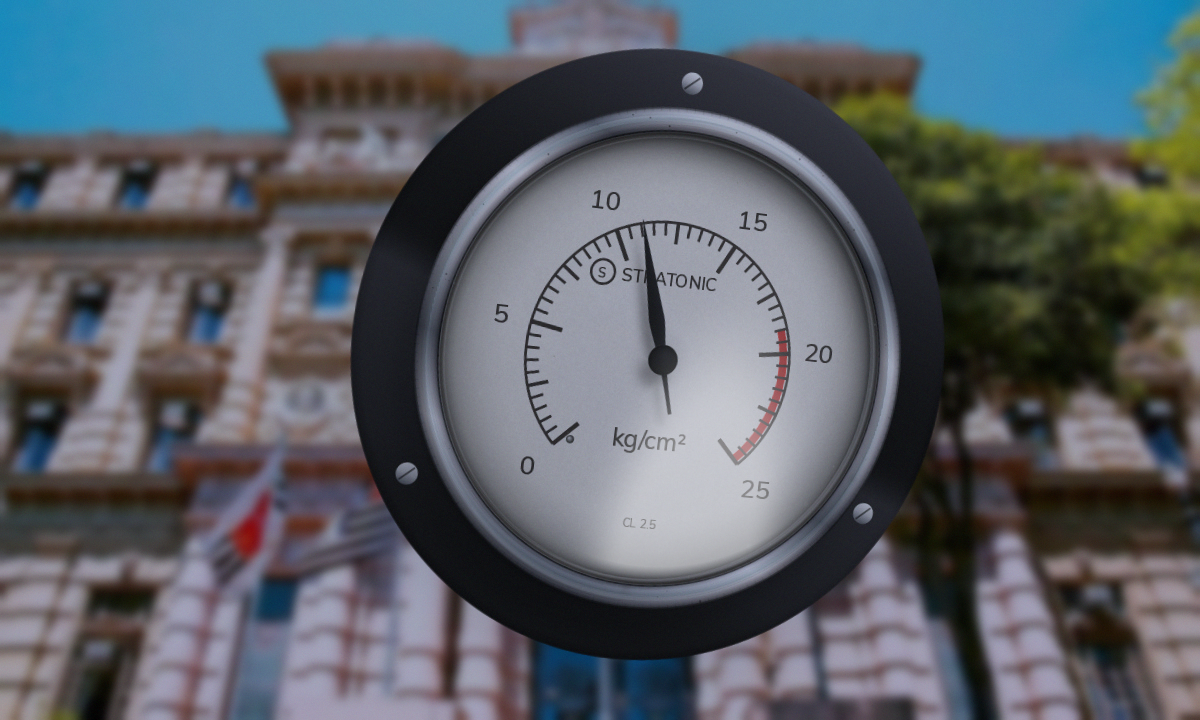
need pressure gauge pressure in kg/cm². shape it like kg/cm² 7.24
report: kg/cm² 11
